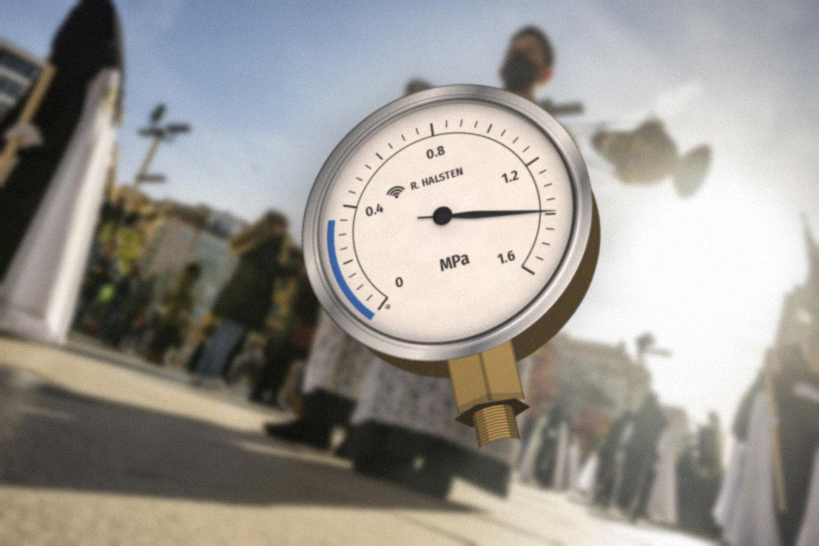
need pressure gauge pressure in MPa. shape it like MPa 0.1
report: MPa 1.4
